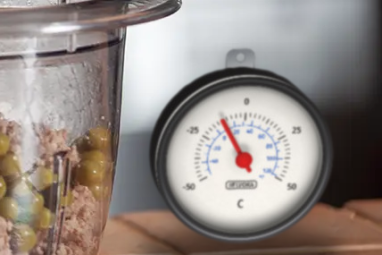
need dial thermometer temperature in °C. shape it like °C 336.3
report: °C -12.5
